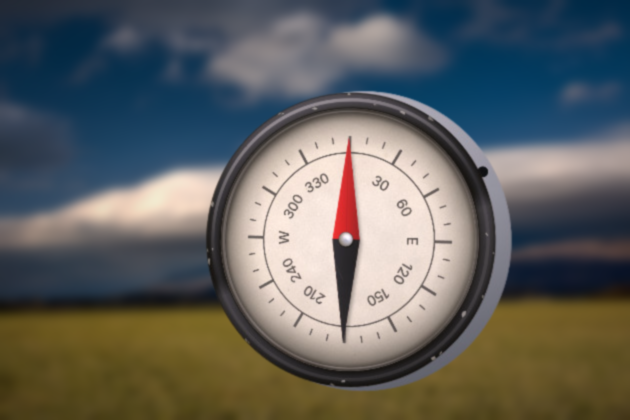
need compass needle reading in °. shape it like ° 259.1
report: ° 0
